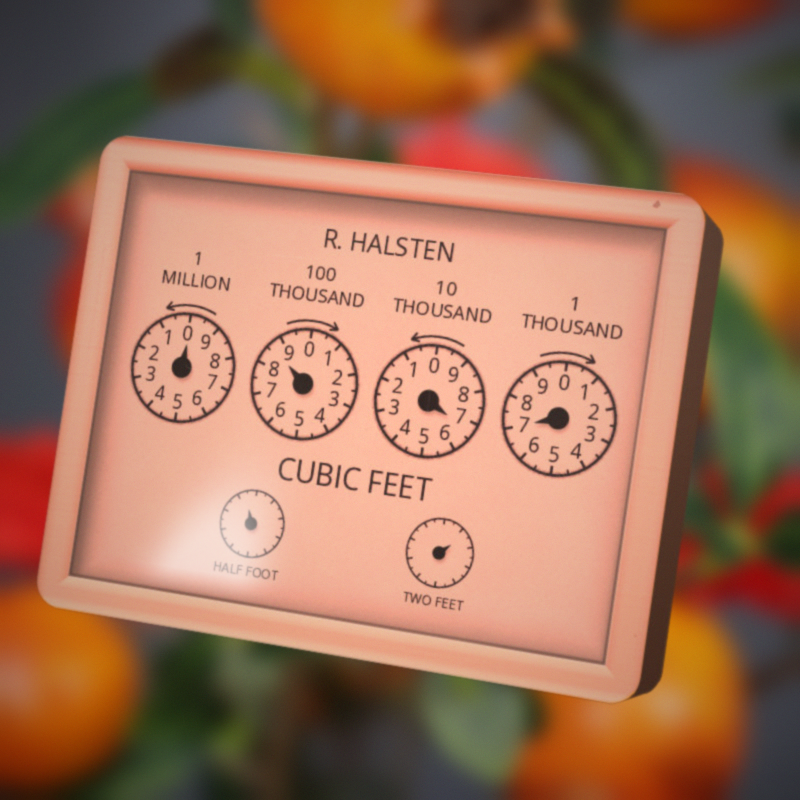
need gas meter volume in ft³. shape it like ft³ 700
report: ft³ 986700
